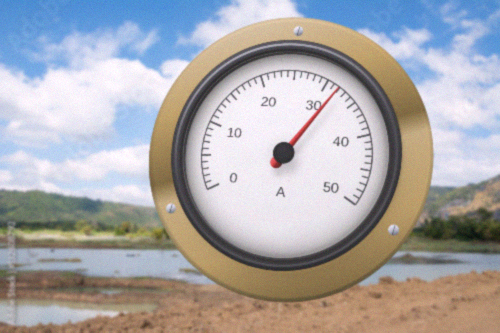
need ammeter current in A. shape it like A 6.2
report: A 32
